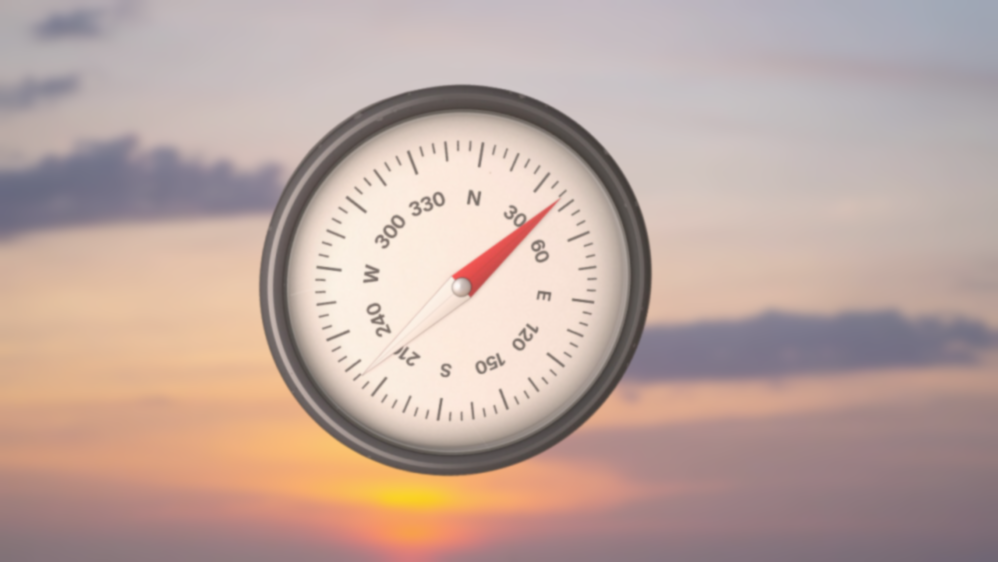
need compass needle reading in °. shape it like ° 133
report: ° 40
